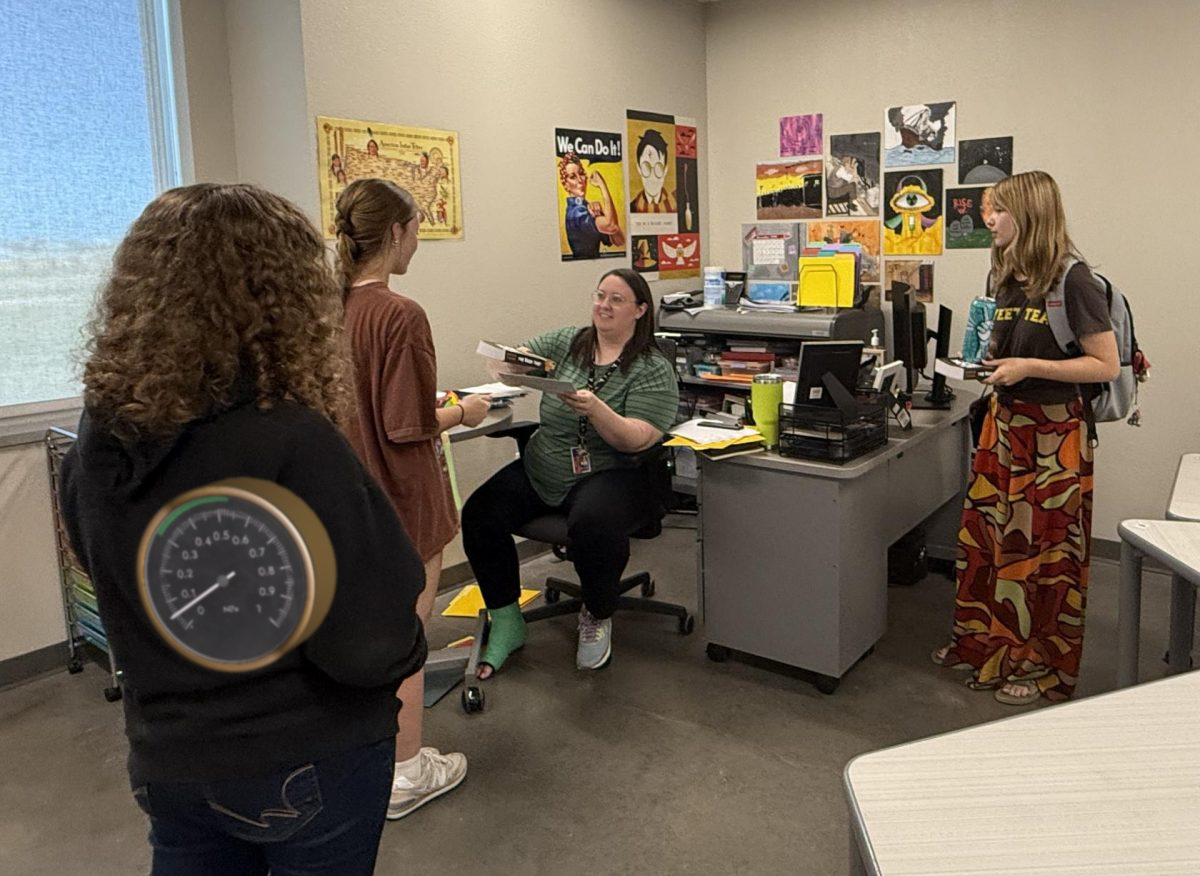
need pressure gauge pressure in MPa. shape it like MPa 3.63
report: MPa 0.05
